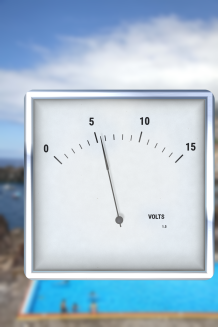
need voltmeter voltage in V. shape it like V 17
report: V 5.5
